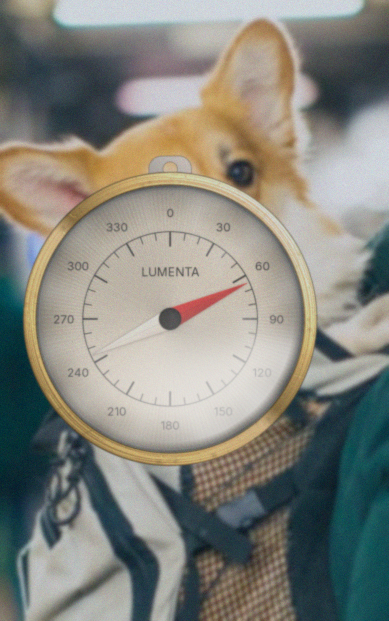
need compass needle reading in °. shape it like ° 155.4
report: ° 65
